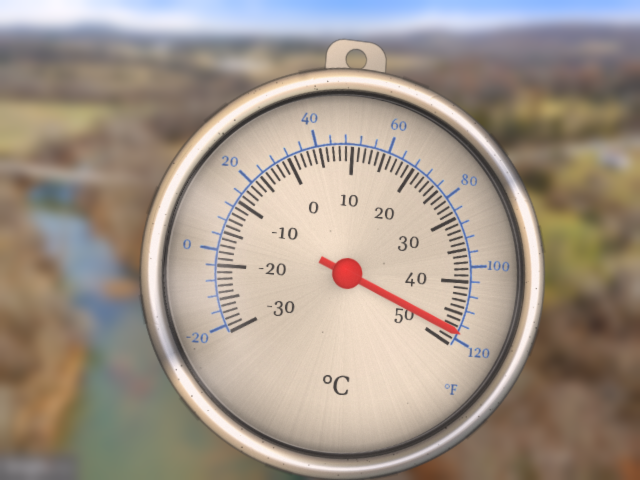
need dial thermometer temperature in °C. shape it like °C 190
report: °C 48
